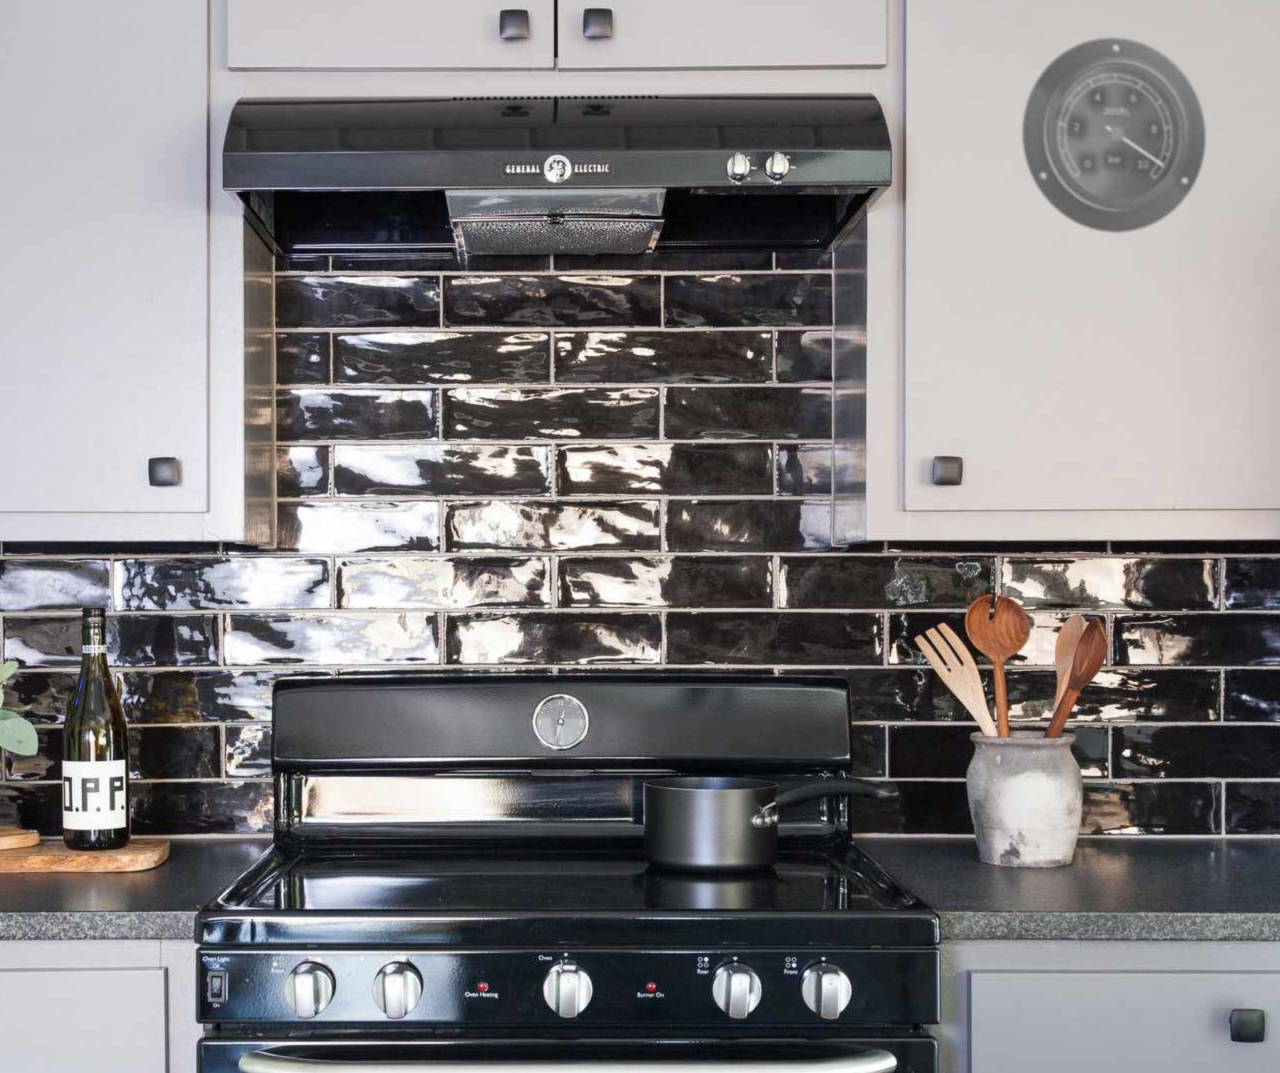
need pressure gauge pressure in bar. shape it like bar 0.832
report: bar 9.5
